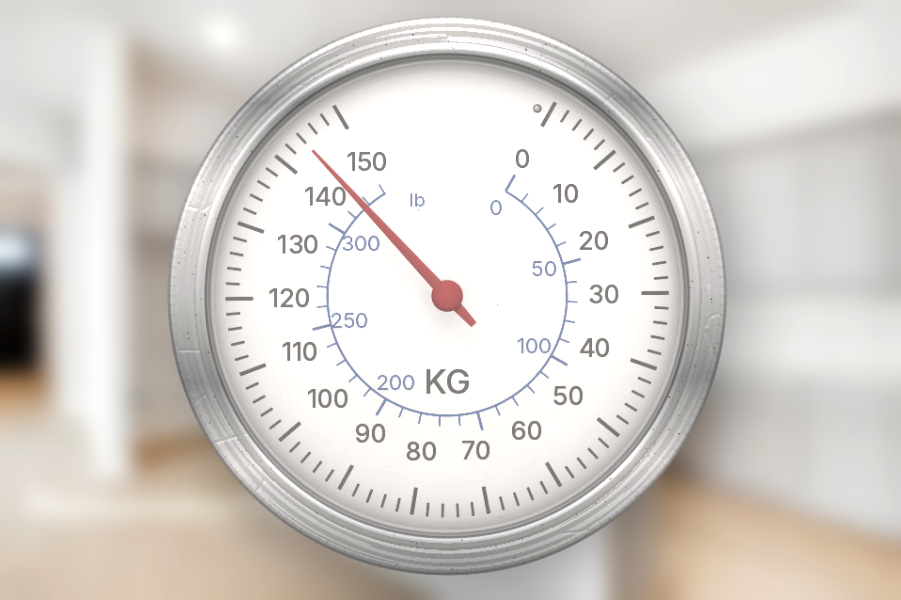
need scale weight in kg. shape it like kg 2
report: kg 144
